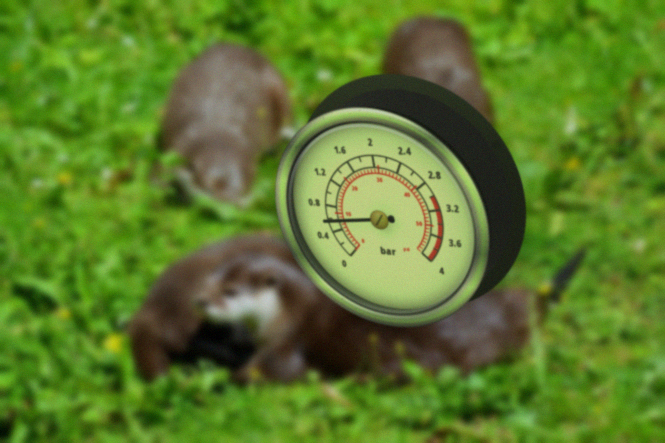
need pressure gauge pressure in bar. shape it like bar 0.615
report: bar 0.6
